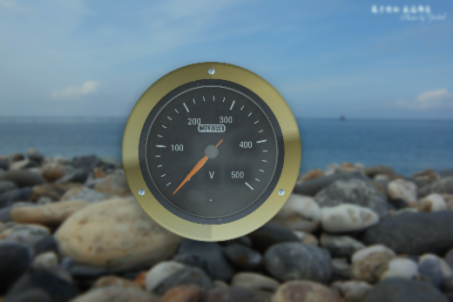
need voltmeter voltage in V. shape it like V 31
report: V 0
